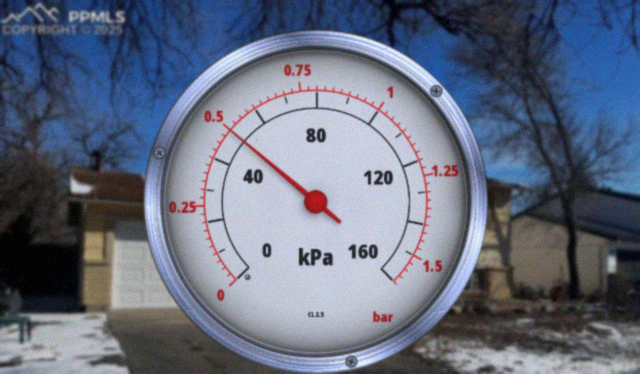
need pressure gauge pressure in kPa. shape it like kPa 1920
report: kPa 50
